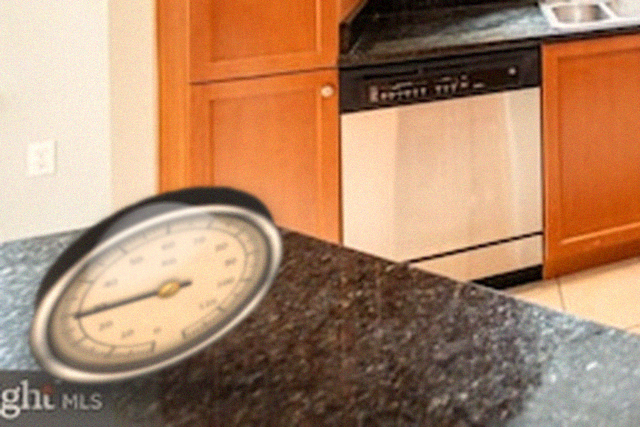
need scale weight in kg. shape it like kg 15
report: kg 30
